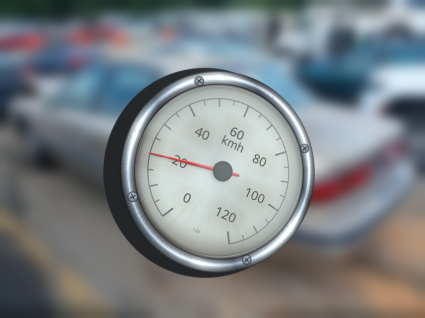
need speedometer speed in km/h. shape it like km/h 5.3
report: km/h 20
